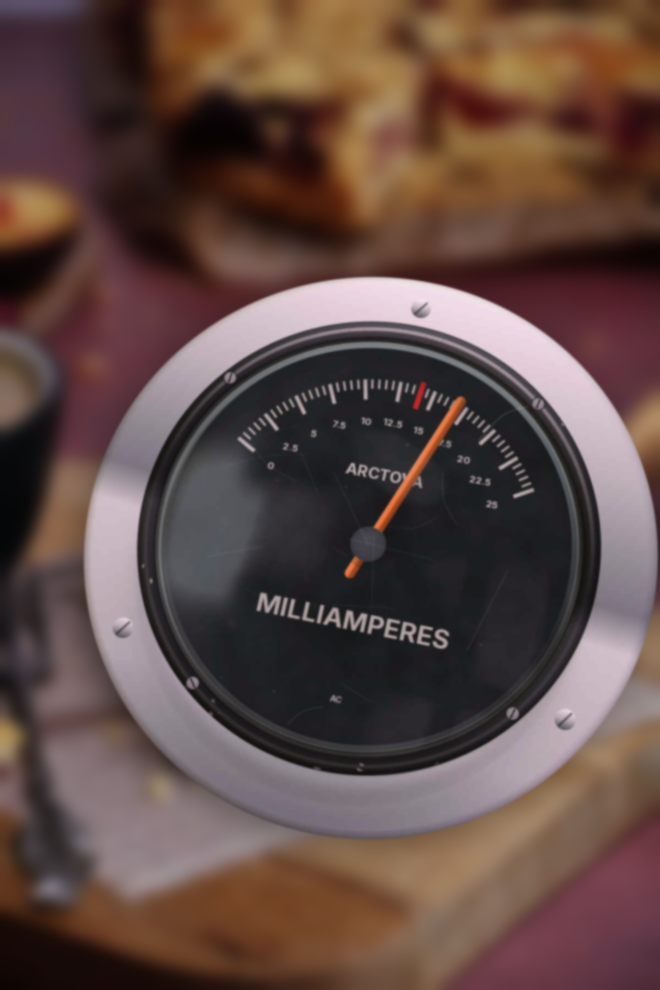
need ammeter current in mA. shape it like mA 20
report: mA 17
